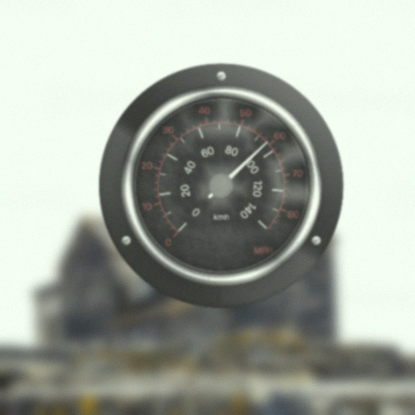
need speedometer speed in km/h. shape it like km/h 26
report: km/h 95
